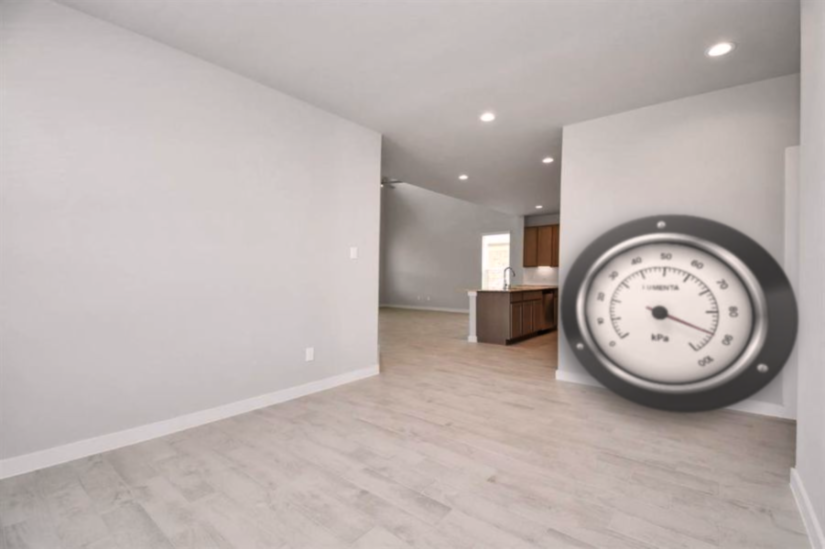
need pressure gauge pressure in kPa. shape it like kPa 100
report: kPa 90
